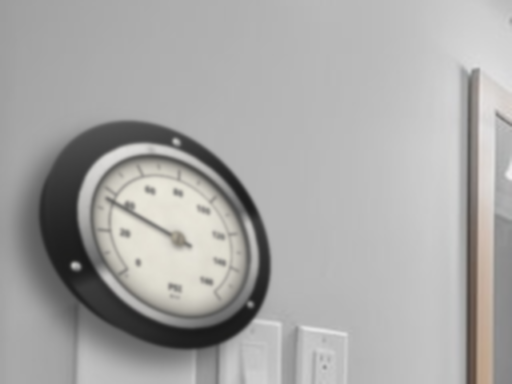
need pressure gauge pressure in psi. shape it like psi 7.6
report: psi 35
